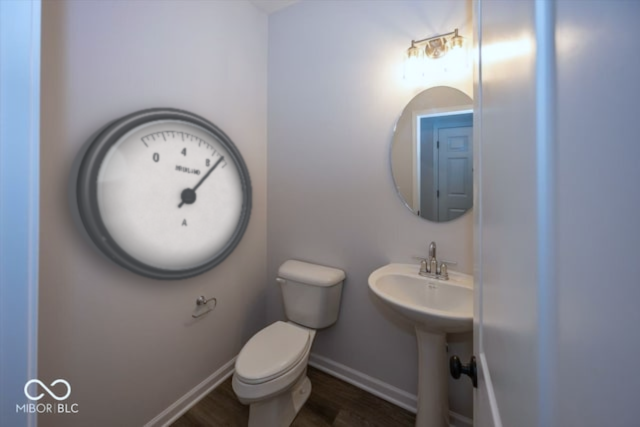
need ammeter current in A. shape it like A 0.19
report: A 9
